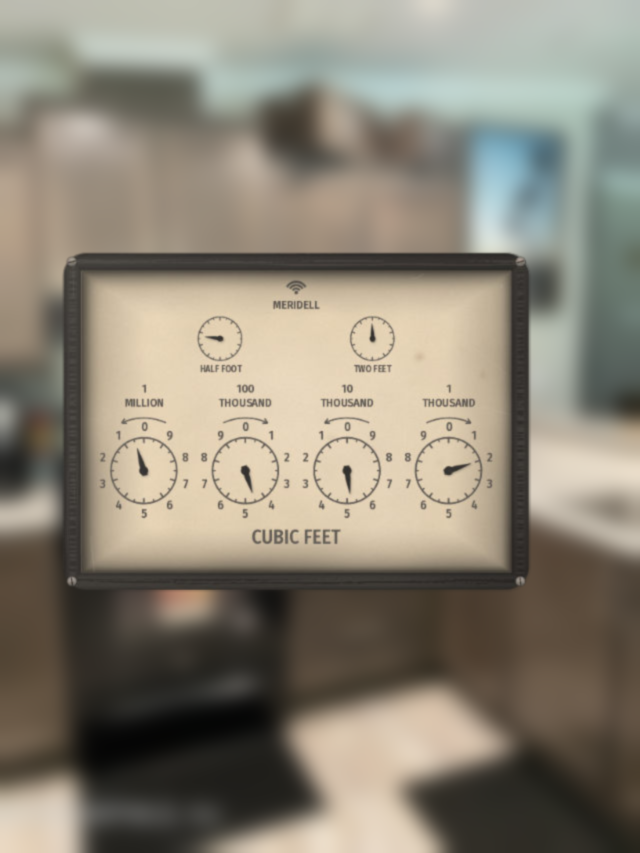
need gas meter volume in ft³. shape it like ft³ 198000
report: ft³ 45200
